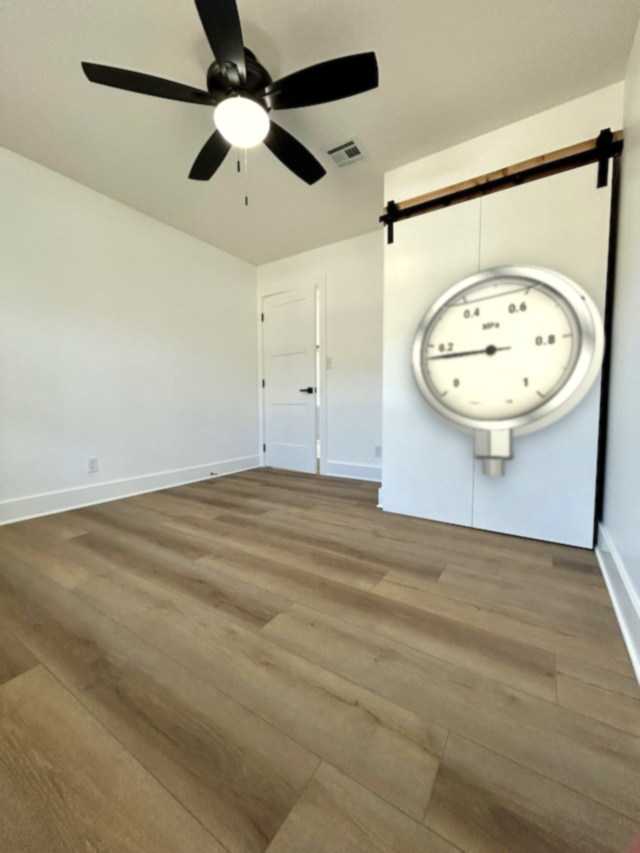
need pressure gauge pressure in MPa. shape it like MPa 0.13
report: MPa 0.15
